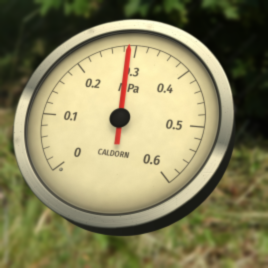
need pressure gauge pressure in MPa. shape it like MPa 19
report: MPa 0.29
